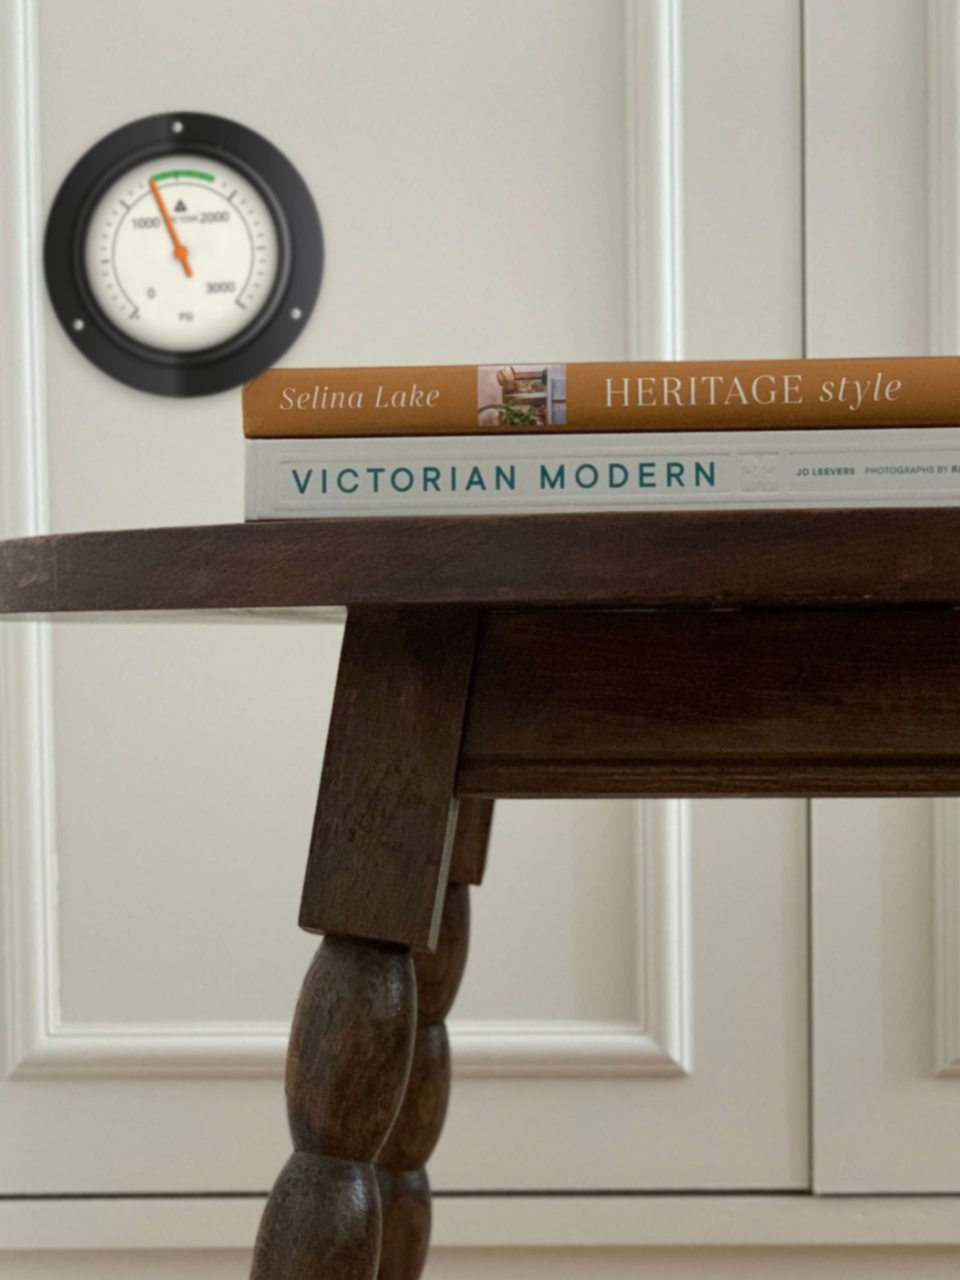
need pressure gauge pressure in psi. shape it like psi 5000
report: psi 1300
